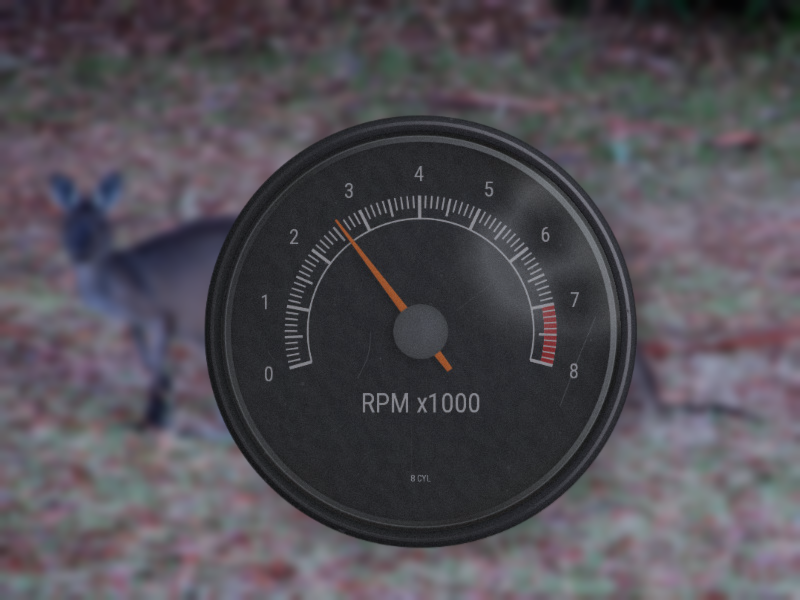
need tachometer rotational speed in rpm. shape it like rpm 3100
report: rpm 2600
